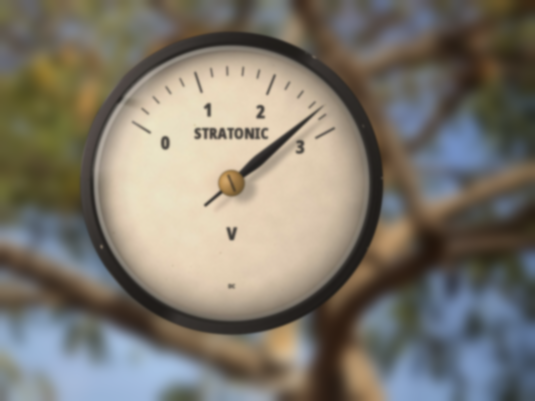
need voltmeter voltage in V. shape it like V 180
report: V 2.7
